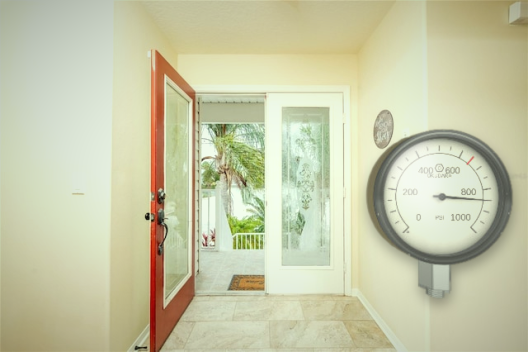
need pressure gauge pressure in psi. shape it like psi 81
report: psi 850
